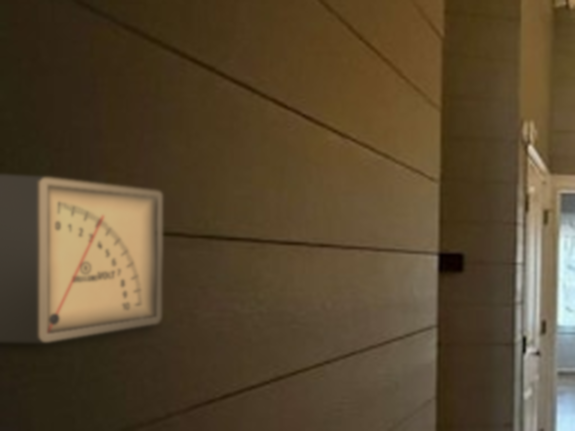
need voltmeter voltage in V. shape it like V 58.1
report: V 3
